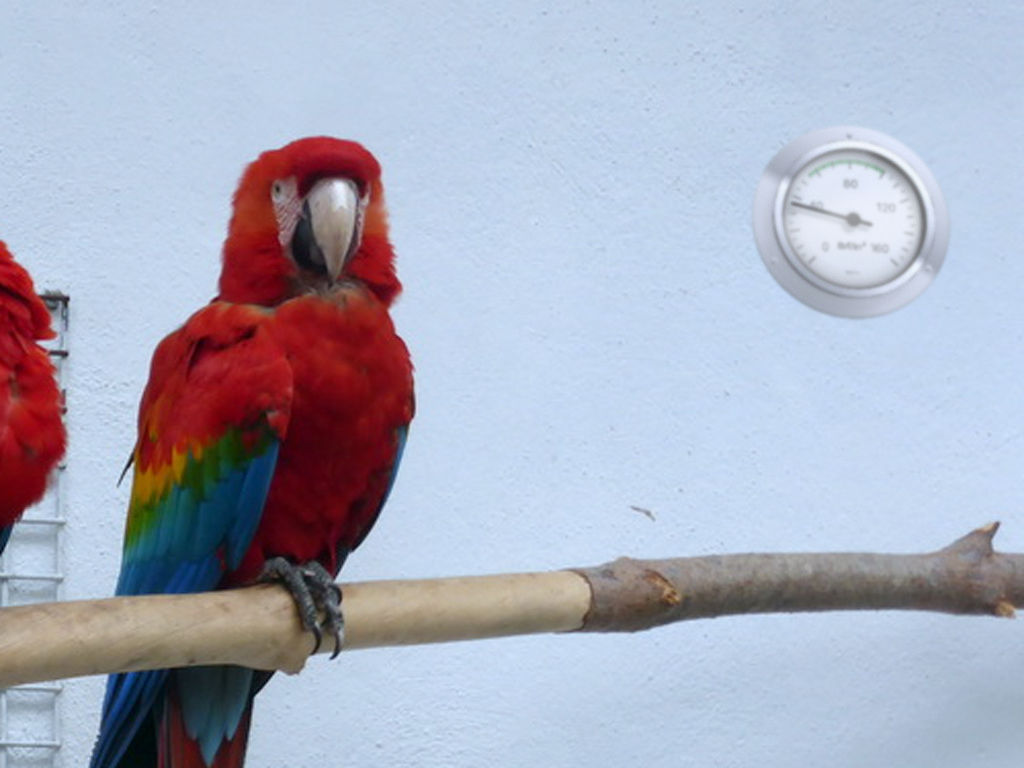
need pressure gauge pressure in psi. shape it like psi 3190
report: psi 35
